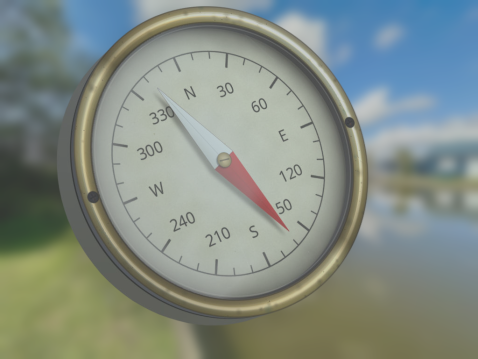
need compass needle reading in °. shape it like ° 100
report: ° 160
